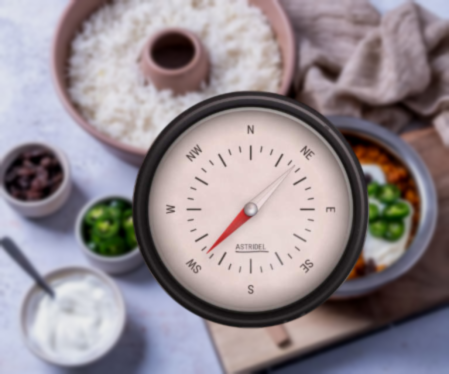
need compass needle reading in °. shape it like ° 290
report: ° 225
